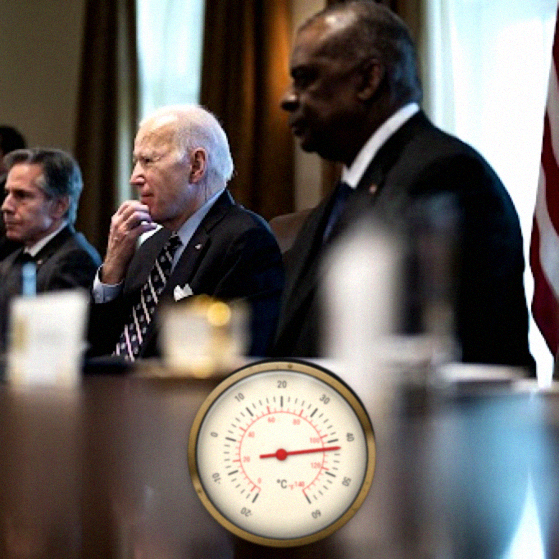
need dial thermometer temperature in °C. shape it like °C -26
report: °C 42
